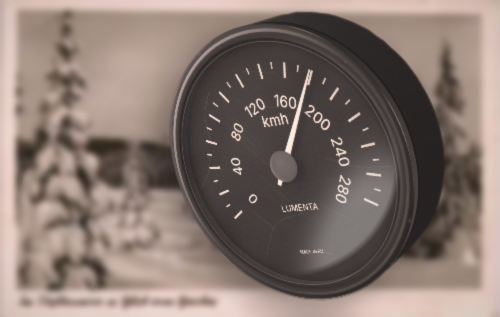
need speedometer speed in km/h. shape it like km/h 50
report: km/h 180
